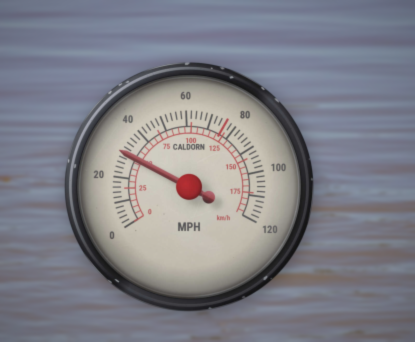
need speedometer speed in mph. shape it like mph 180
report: mph 30
